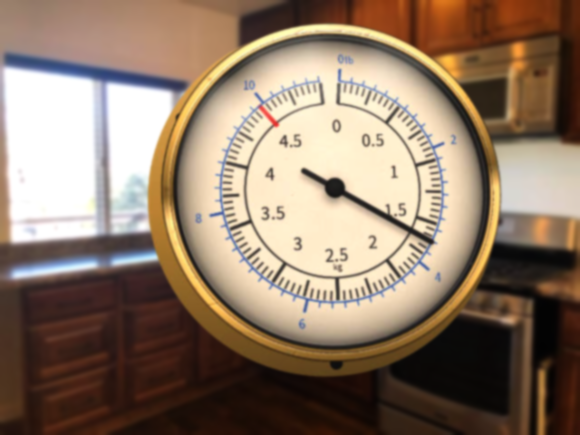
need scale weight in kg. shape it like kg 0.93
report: kg 1.65
